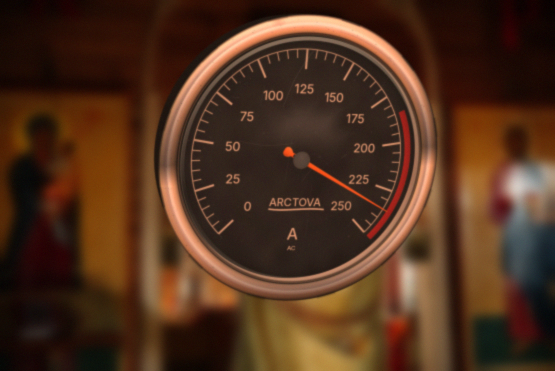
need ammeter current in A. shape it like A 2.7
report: A 235
